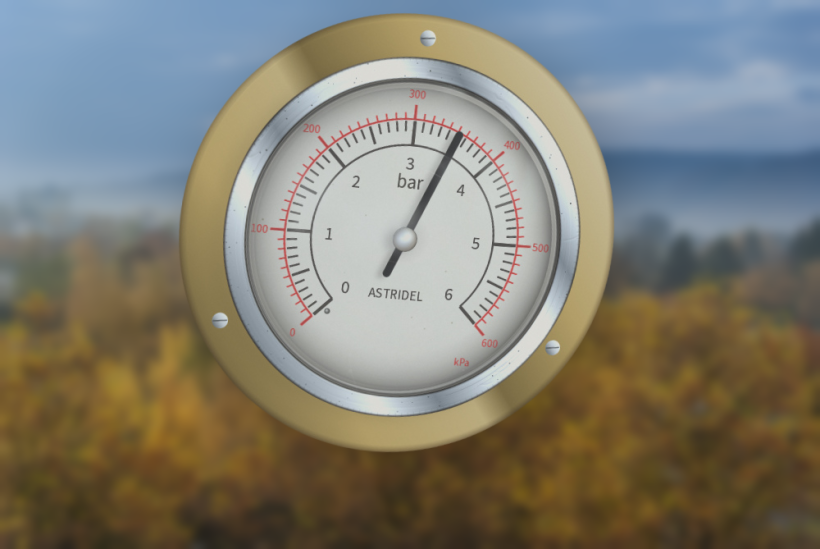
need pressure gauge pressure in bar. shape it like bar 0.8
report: bar 3.5
